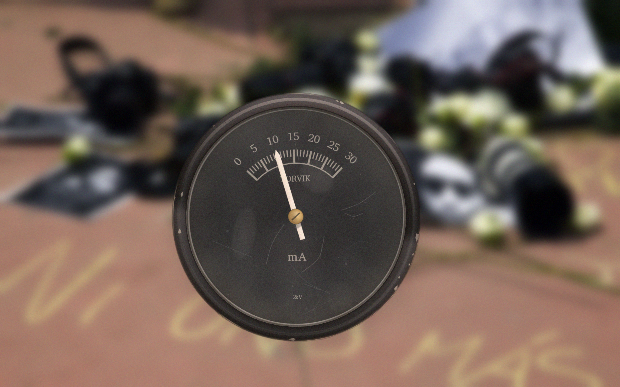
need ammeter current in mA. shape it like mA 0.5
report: mA 10
